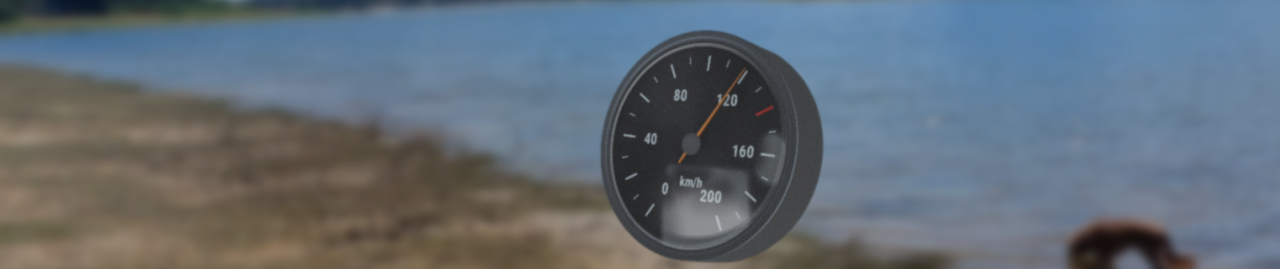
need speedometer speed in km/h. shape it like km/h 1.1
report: km/h 120
